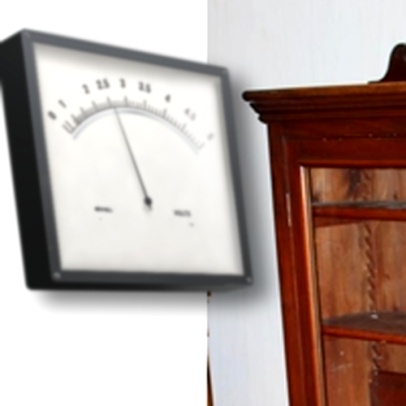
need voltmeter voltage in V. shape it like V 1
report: V 2.5
